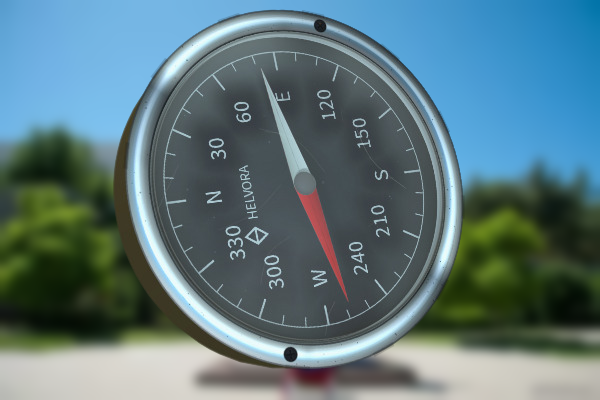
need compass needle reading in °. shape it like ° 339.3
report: ° 260
